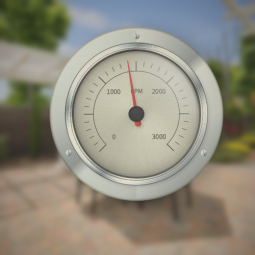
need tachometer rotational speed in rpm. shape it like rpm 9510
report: rpm 1400
